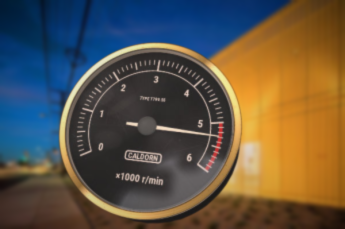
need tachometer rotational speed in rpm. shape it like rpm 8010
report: rpm 5300
